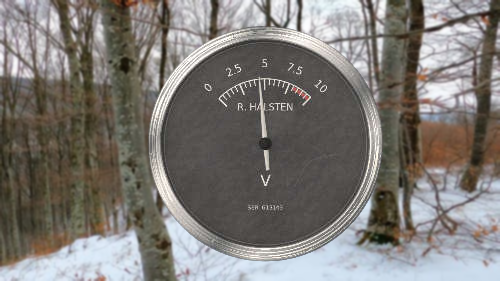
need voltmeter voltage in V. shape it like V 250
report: V 4.5
